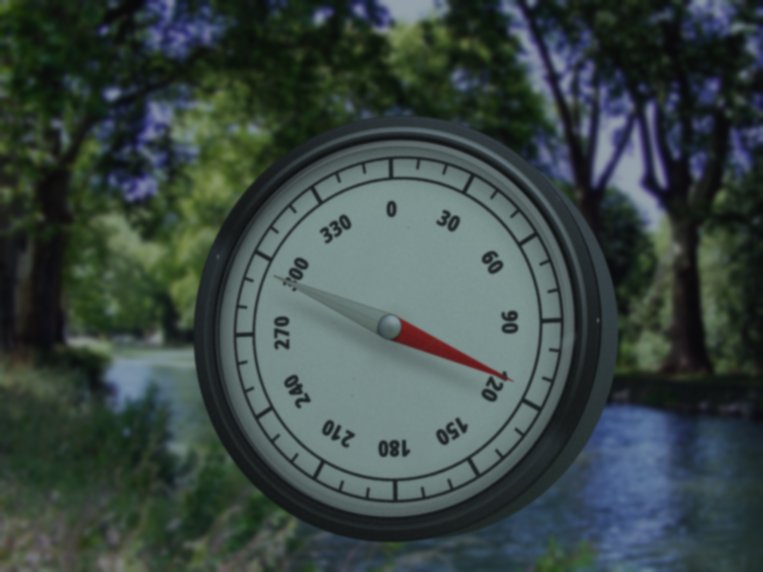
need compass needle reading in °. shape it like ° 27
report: ° 115
